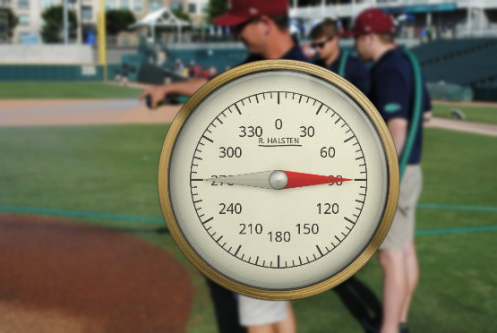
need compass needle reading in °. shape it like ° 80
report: ° 90
